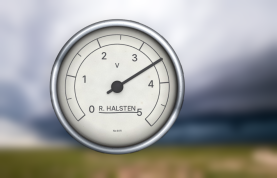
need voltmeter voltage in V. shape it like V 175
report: V 3.5
